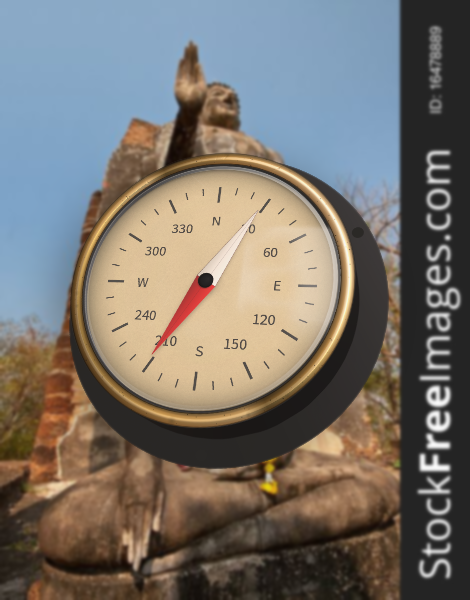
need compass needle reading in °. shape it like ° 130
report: ° 210
